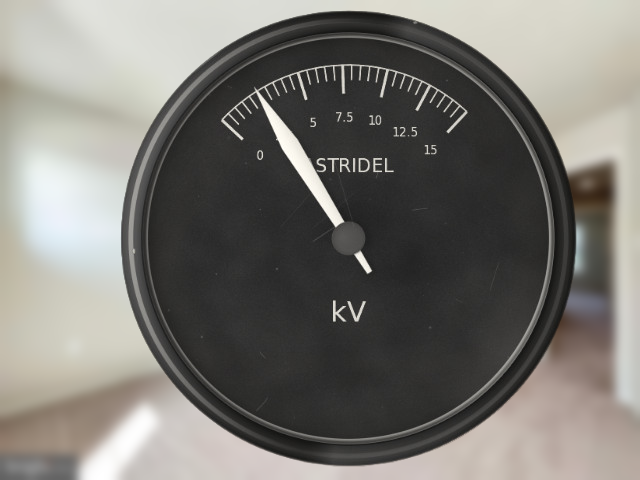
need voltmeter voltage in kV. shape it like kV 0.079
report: kV 2.5
